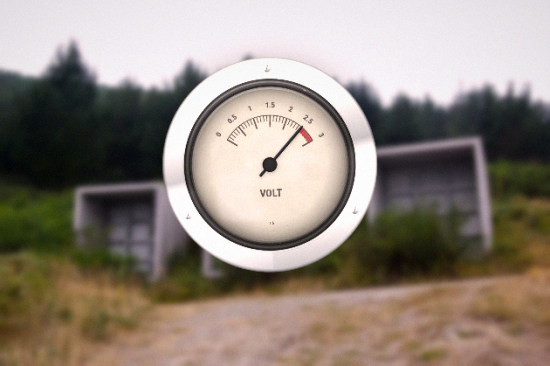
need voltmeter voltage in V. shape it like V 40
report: V 2.5
